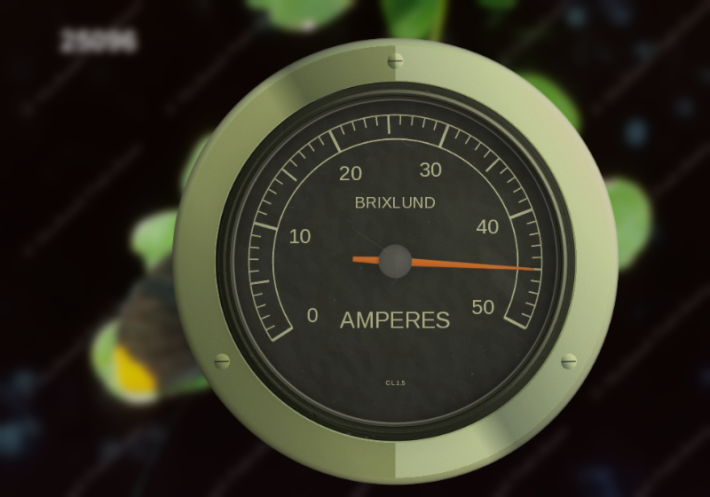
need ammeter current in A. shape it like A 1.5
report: A 45
